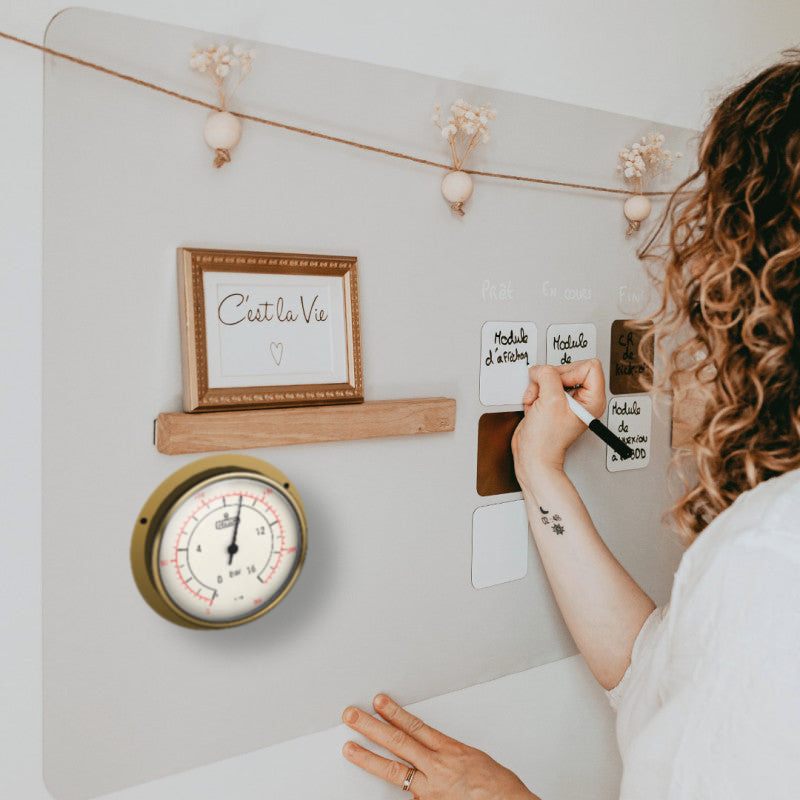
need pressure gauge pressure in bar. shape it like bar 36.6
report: bar 9
